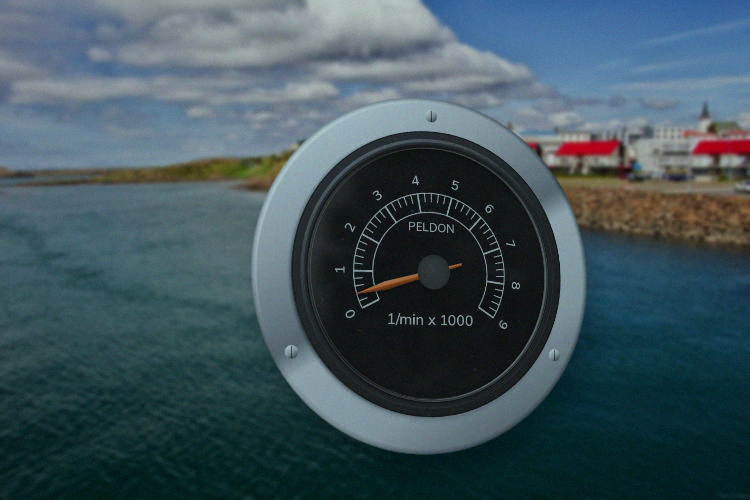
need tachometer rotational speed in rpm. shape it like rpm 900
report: rpm 400
